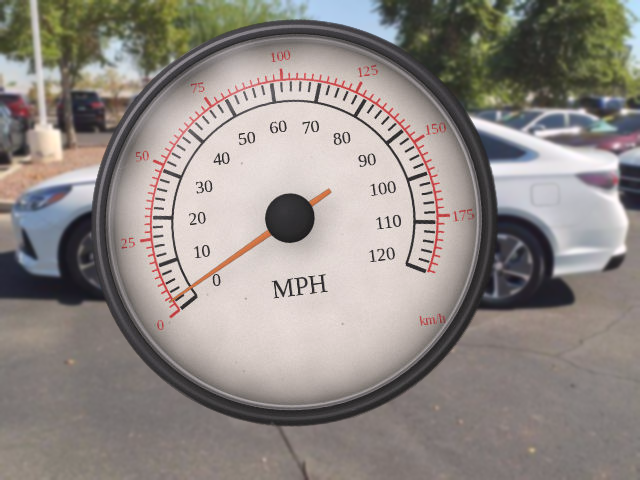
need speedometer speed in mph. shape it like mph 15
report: mph 2
